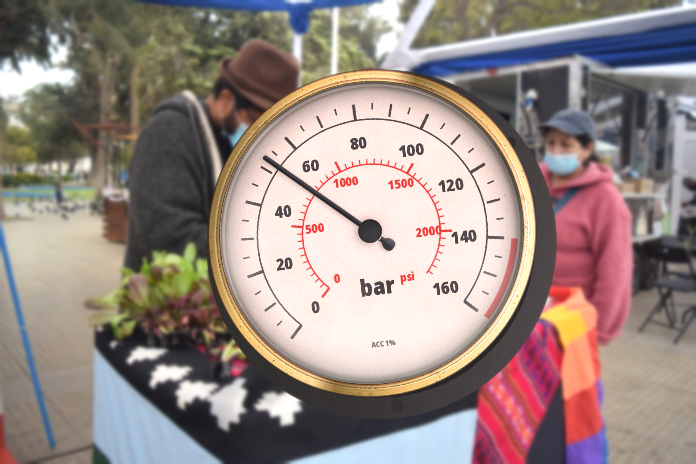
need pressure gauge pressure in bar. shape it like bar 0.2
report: bar 52.5
